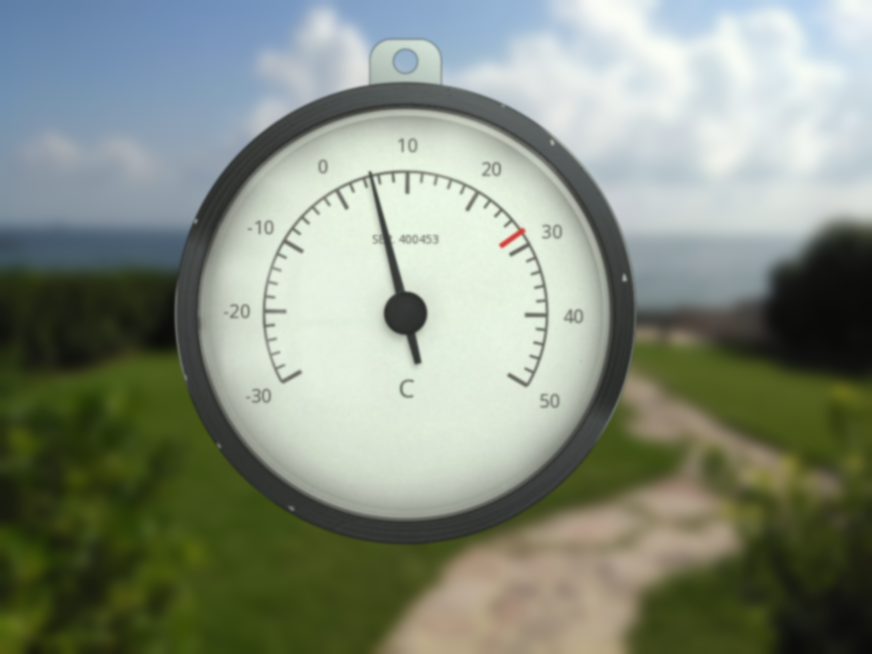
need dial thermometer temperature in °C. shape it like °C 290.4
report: °C 5
